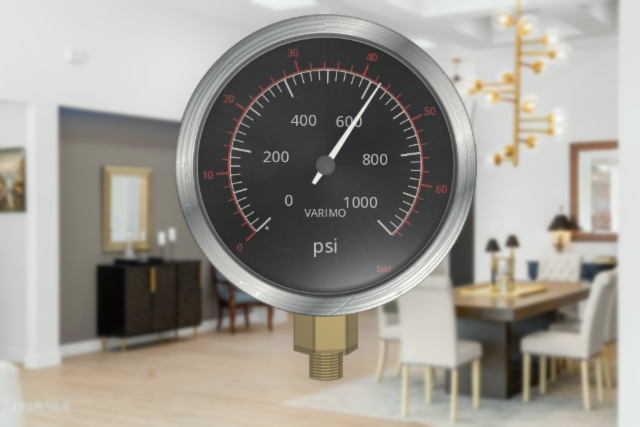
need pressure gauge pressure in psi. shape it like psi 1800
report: psi 620
